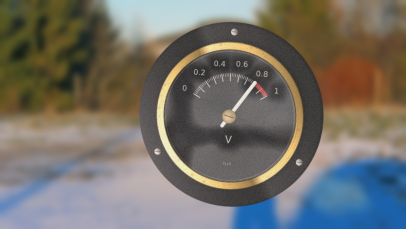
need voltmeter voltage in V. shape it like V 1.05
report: V 0.8
